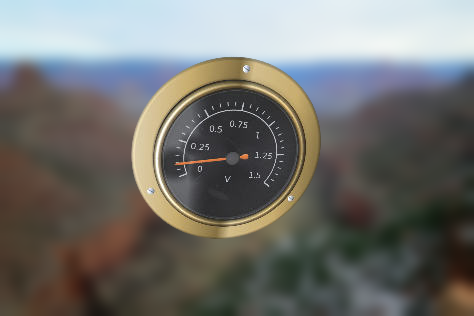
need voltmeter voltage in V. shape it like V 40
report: V 0.1
